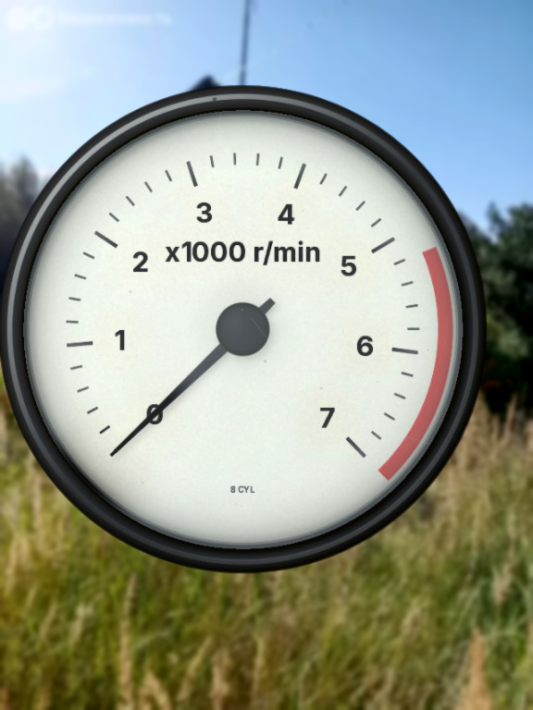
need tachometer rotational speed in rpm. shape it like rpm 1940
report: rpm 0
